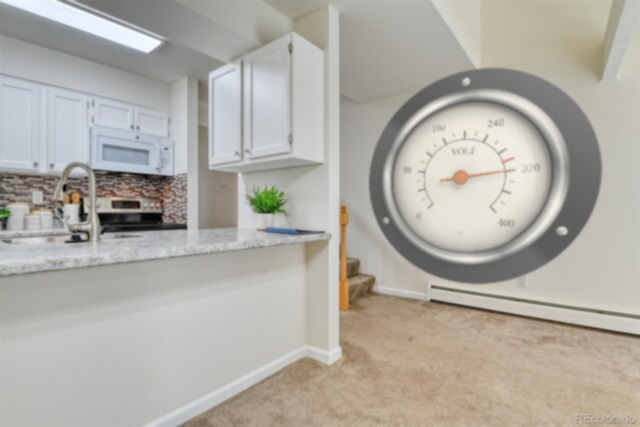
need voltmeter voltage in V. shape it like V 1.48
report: V 320
